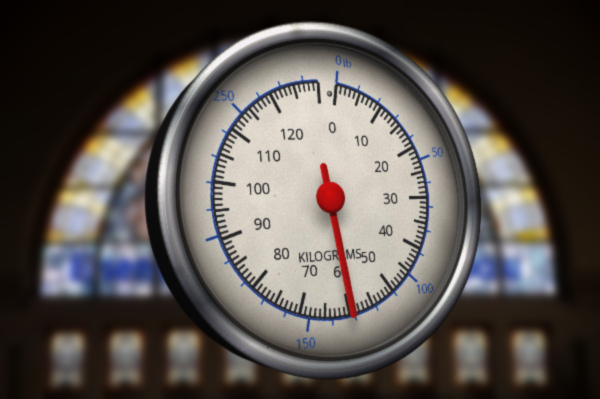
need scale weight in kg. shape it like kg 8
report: kg 60
